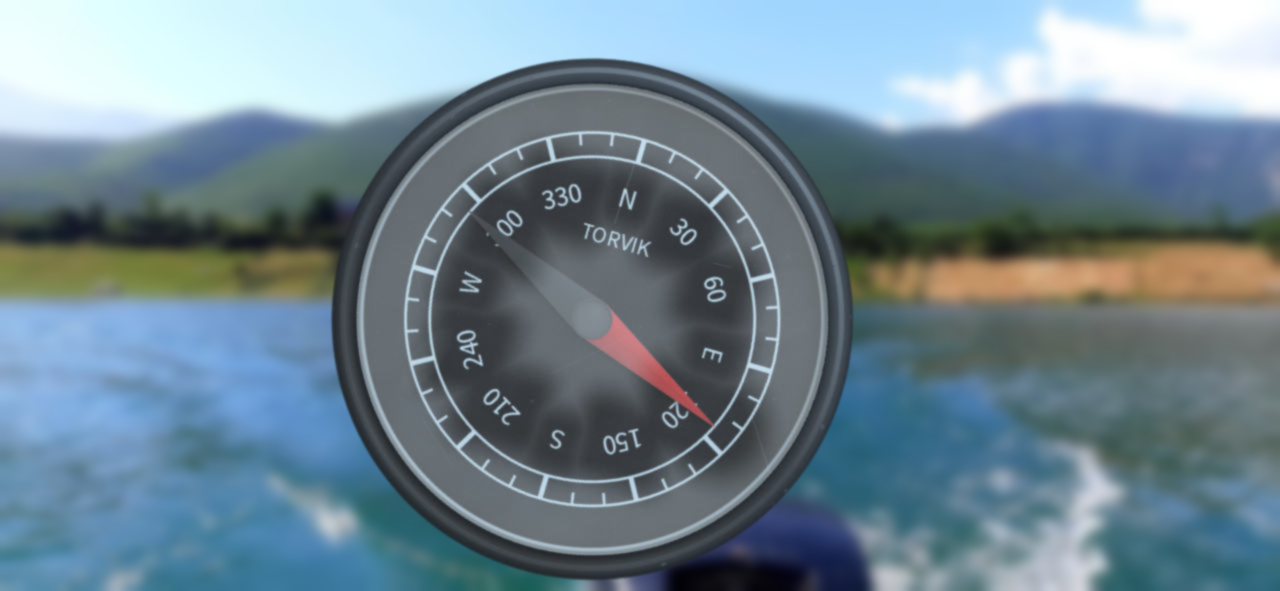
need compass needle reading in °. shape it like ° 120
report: ° 115
